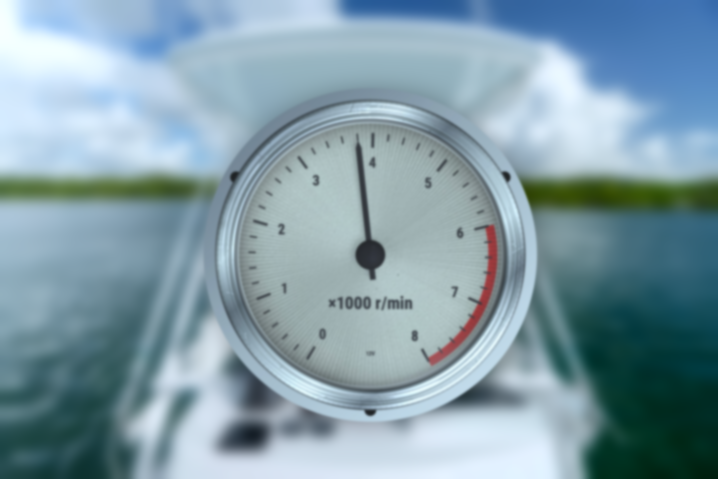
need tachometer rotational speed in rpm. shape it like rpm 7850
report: rpm 3800
